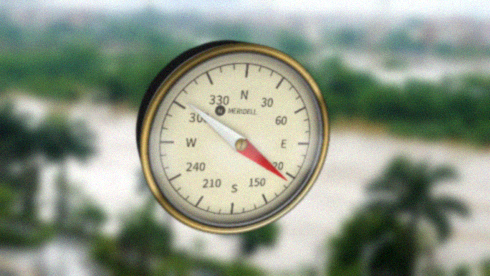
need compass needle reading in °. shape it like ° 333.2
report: ° 125
